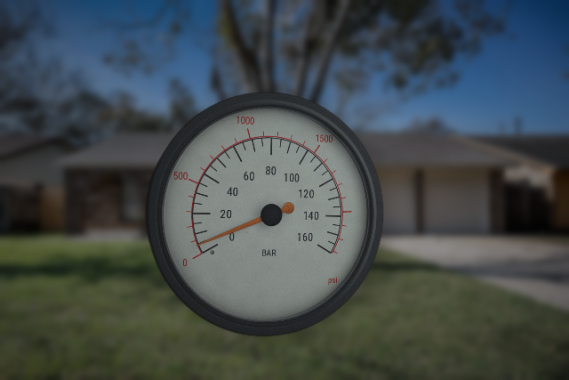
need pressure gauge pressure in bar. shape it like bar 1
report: bar 5
